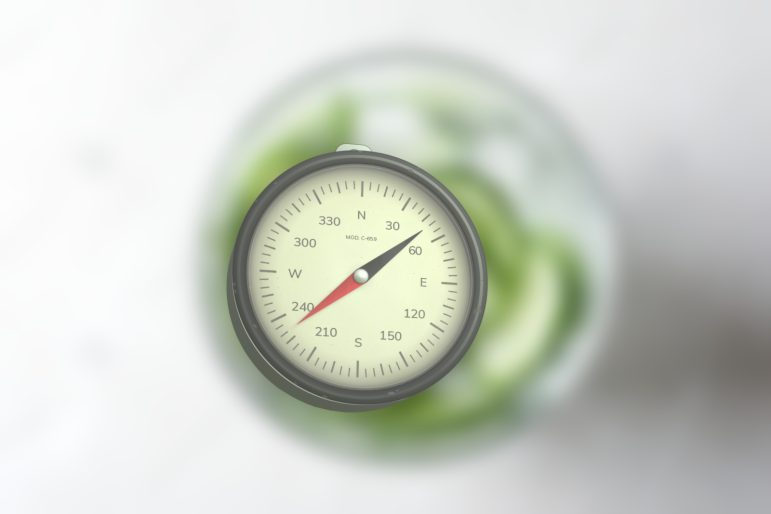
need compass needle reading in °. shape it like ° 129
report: ° 230
